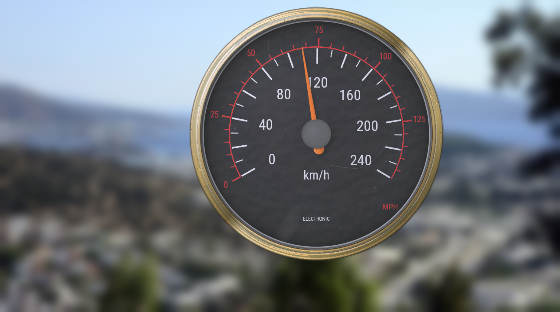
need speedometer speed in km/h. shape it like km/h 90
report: km/h 110
